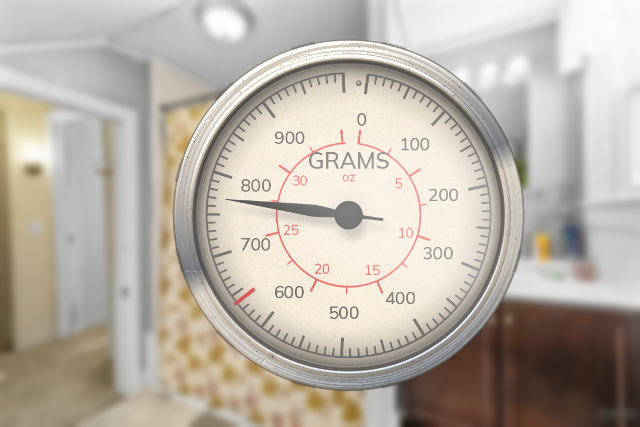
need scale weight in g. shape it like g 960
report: g 770
